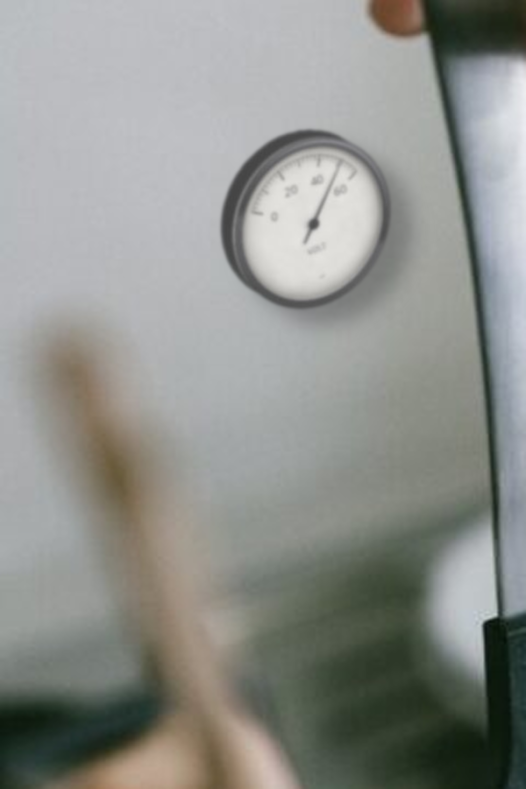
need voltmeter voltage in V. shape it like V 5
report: V 50
